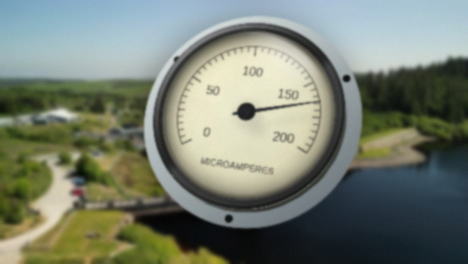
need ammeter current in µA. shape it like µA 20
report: µA 165
